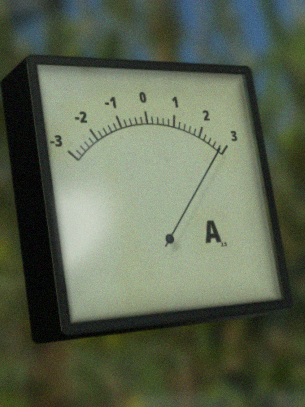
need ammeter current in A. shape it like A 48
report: A 2.8
